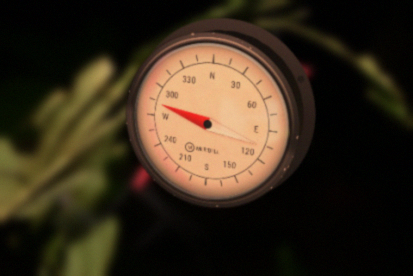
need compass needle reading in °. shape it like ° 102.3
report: ° 285
